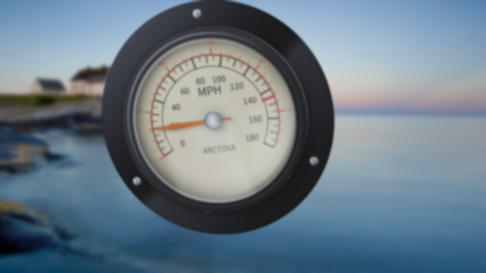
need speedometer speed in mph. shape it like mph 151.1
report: mph 20
